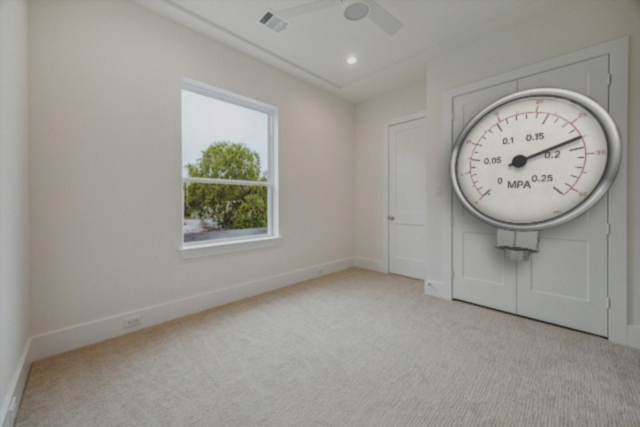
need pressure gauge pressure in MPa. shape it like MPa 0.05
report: MPa 0.19
